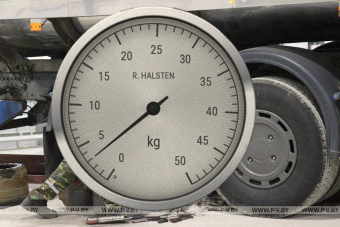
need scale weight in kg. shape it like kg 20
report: kg 3
